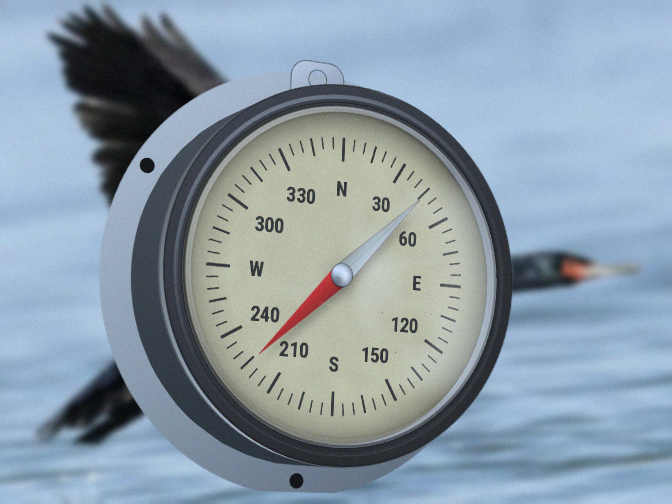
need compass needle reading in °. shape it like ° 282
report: ° 225
